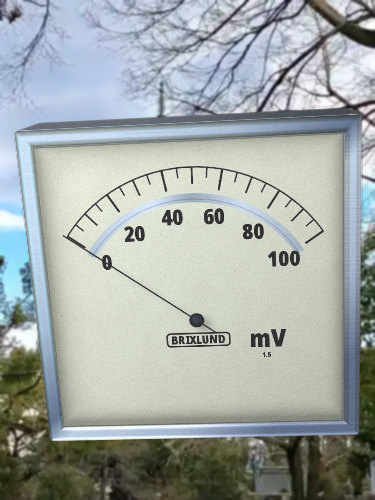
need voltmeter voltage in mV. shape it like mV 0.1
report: mV 0
